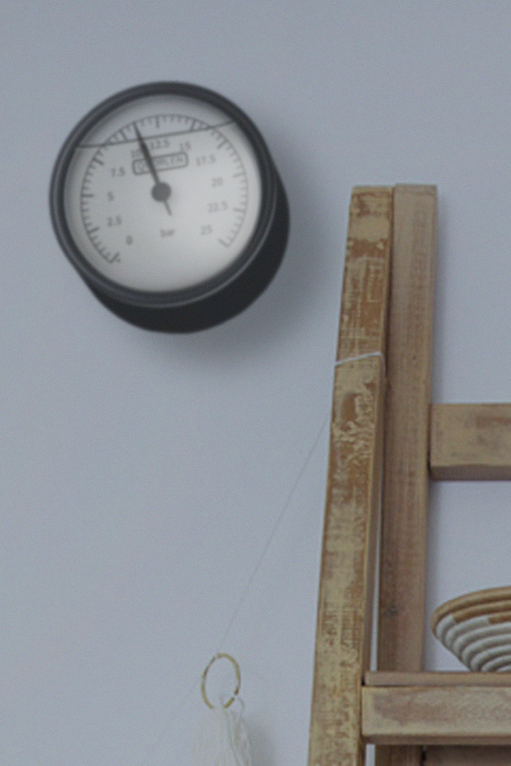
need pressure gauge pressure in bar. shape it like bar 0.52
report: bar 11
